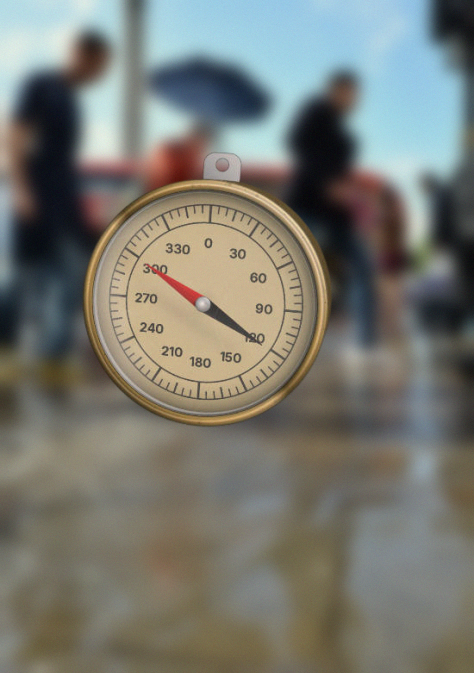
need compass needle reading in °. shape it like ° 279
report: ° 300
